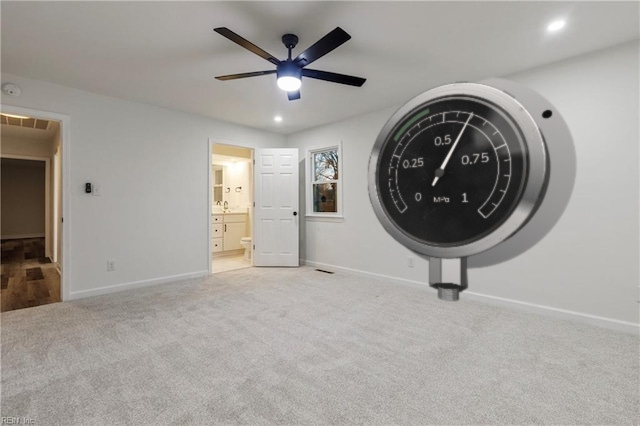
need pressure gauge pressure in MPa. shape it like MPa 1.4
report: MPa 0.6
